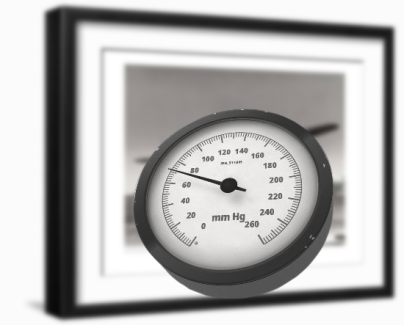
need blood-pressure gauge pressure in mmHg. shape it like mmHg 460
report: mmHg 70
